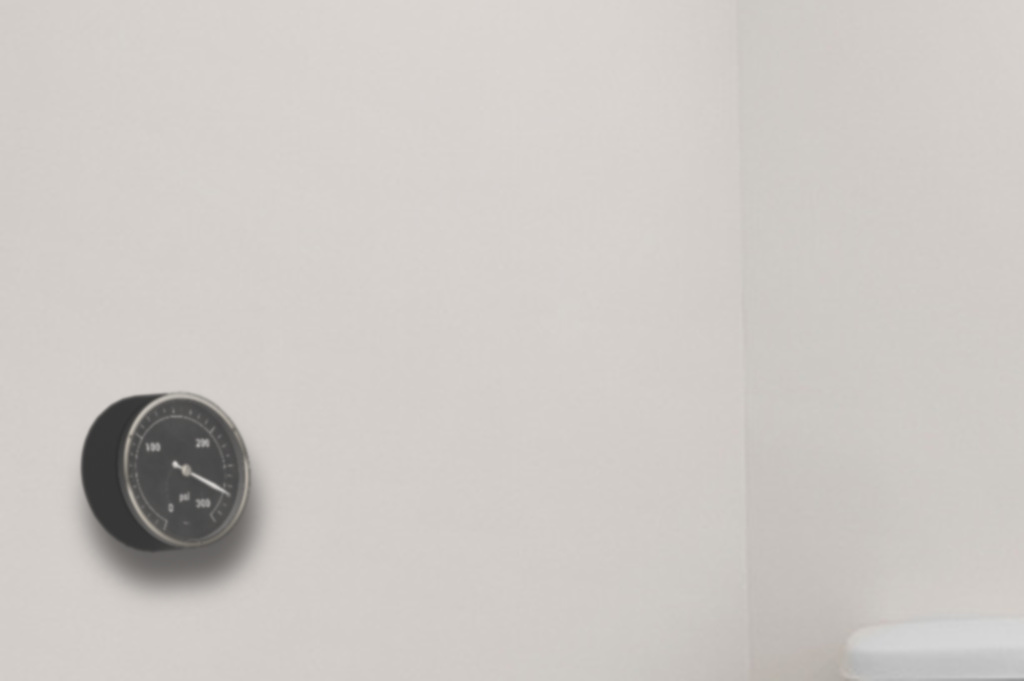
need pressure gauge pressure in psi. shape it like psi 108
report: psi 270
